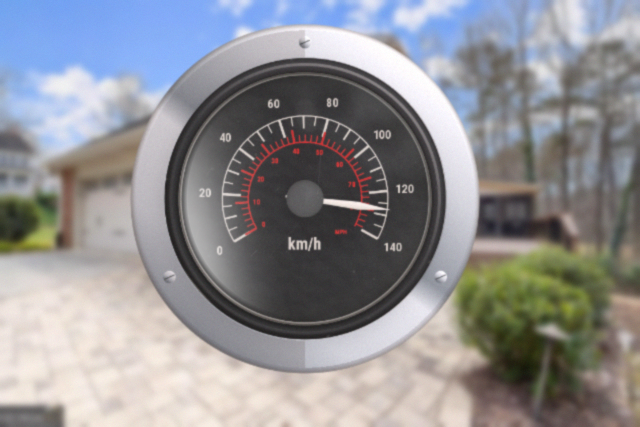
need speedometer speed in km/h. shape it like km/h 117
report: km/h 127.5
